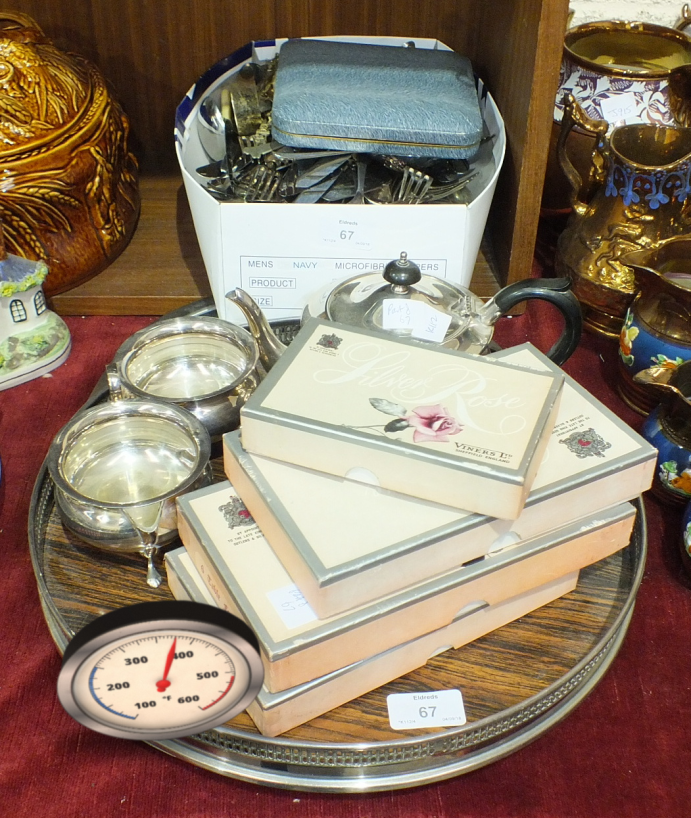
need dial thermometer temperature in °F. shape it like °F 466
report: °F 375
